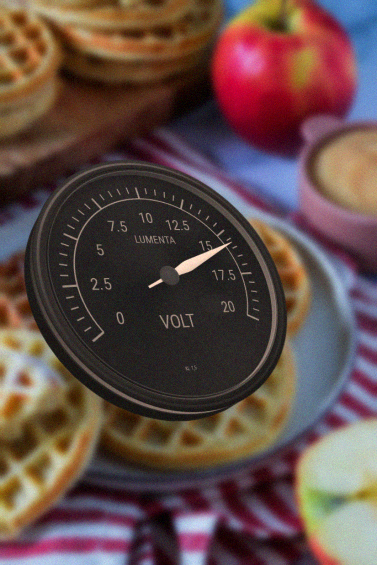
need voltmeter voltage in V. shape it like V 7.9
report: V 15.75
